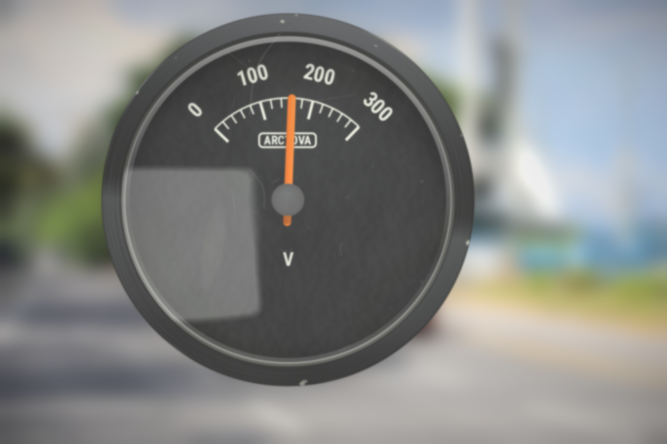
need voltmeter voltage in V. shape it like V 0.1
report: V 160
